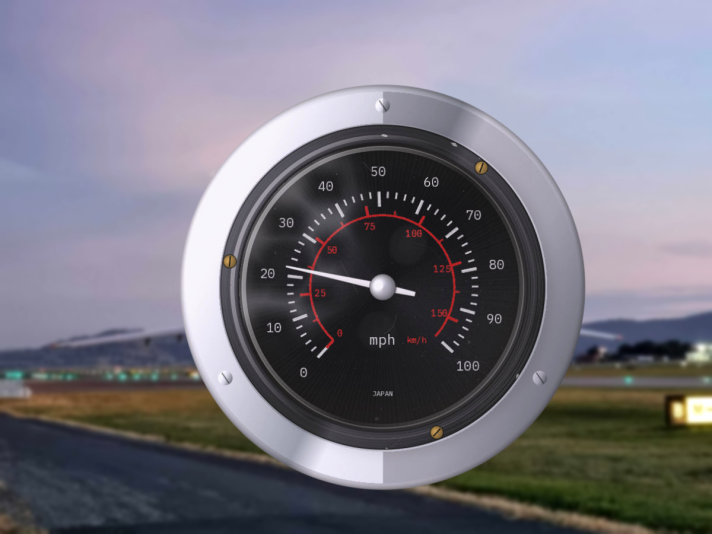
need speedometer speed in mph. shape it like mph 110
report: mph 22
